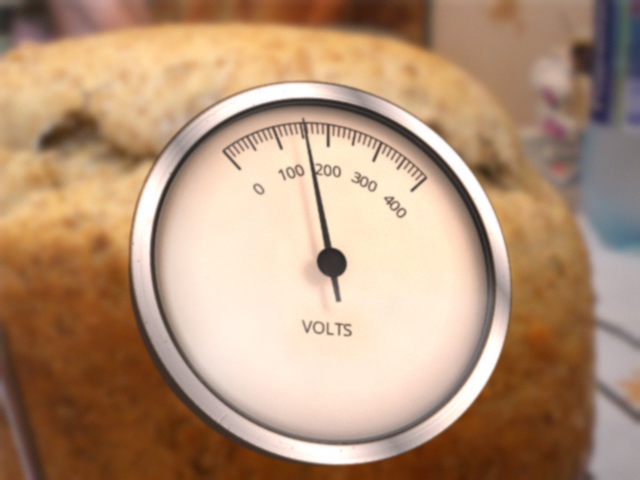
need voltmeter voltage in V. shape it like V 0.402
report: V 150
